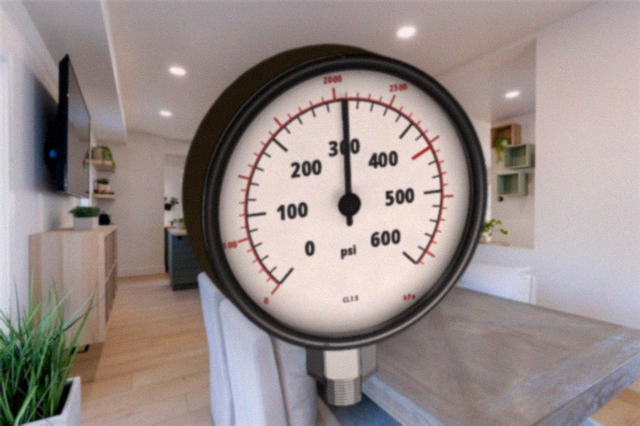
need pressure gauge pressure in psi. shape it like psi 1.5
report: psi 300
